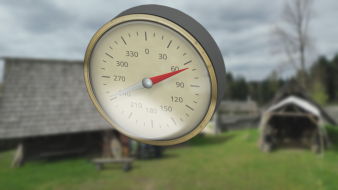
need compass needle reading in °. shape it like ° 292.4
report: ° 65
